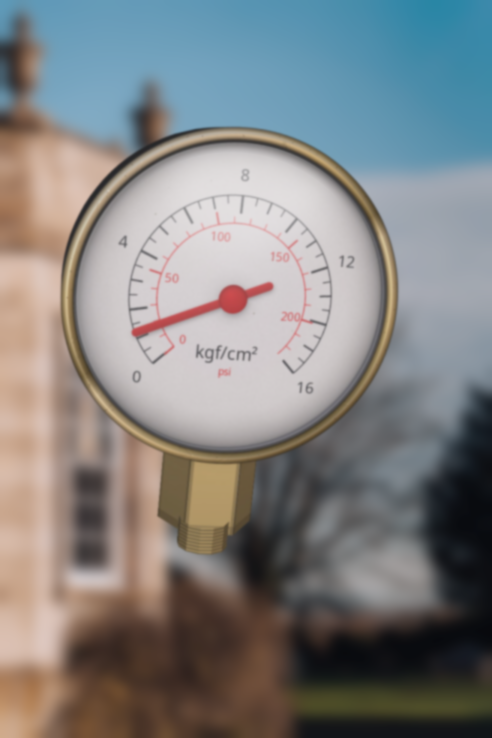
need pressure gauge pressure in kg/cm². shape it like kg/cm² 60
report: kg/cm² 1.25
